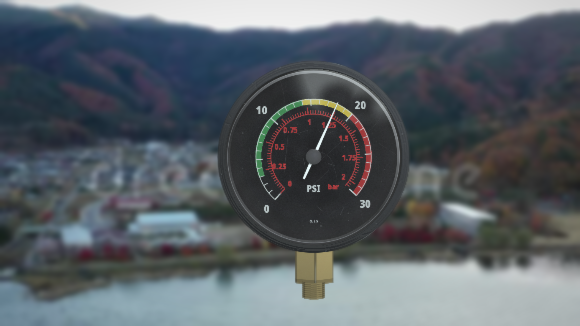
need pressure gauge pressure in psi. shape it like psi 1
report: psi 18
